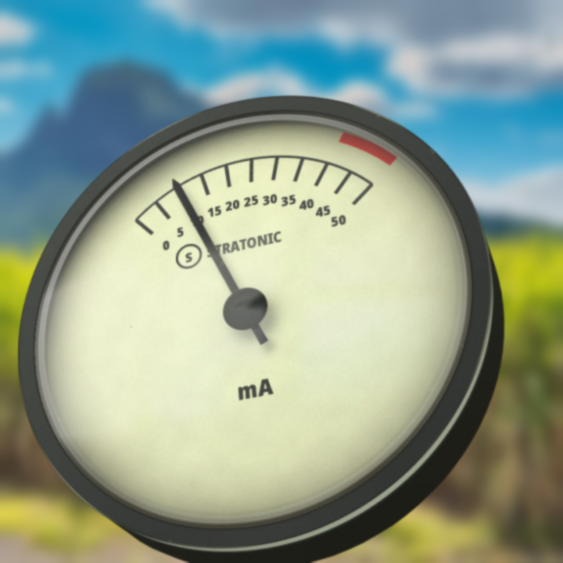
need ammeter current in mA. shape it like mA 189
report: mA 10
